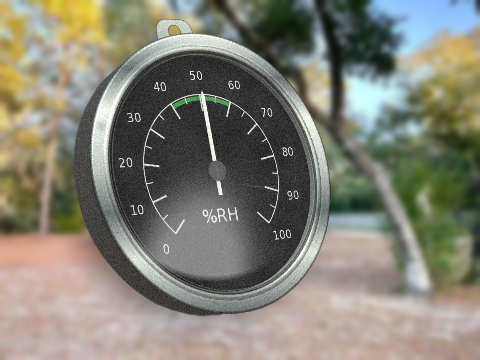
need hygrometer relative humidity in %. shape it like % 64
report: % 50
